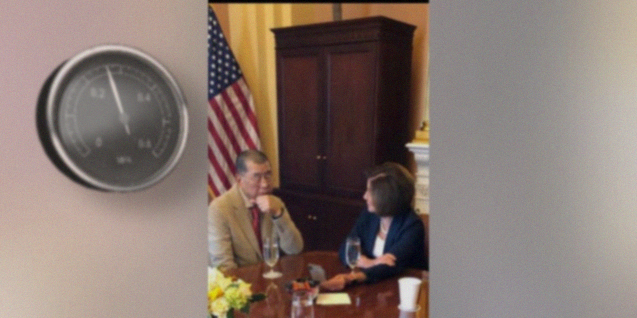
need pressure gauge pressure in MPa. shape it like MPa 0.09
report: MPa 0.26
